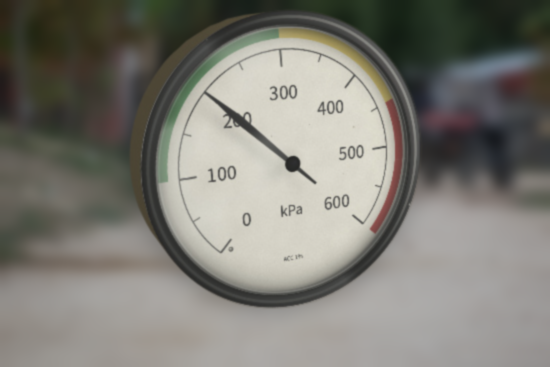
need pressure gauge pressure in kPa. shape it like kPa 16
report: kPa 200
